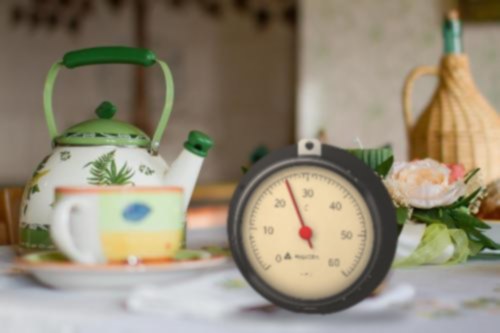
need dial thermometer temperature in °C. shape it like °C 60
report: °C 25
